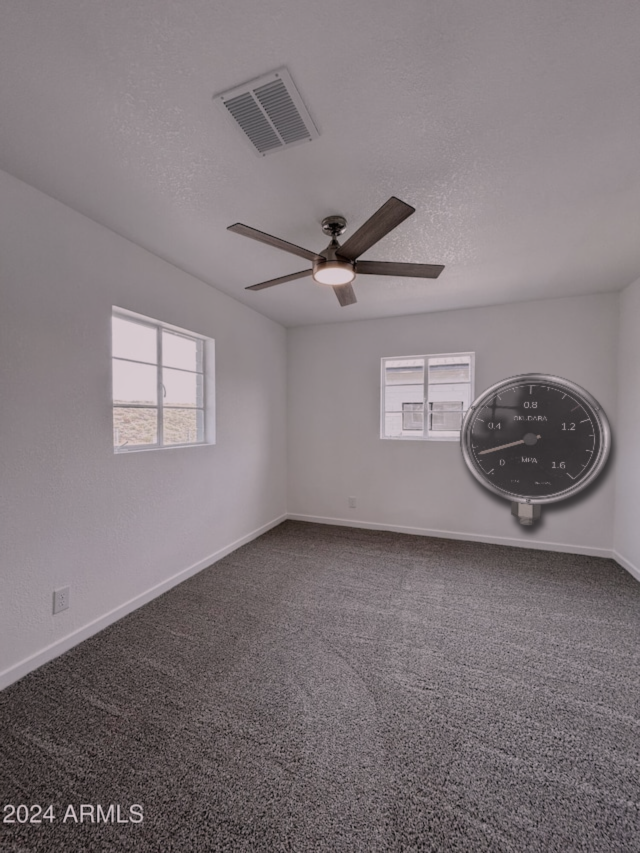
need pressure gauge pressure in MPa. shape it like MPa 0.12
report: MPa 0.15
